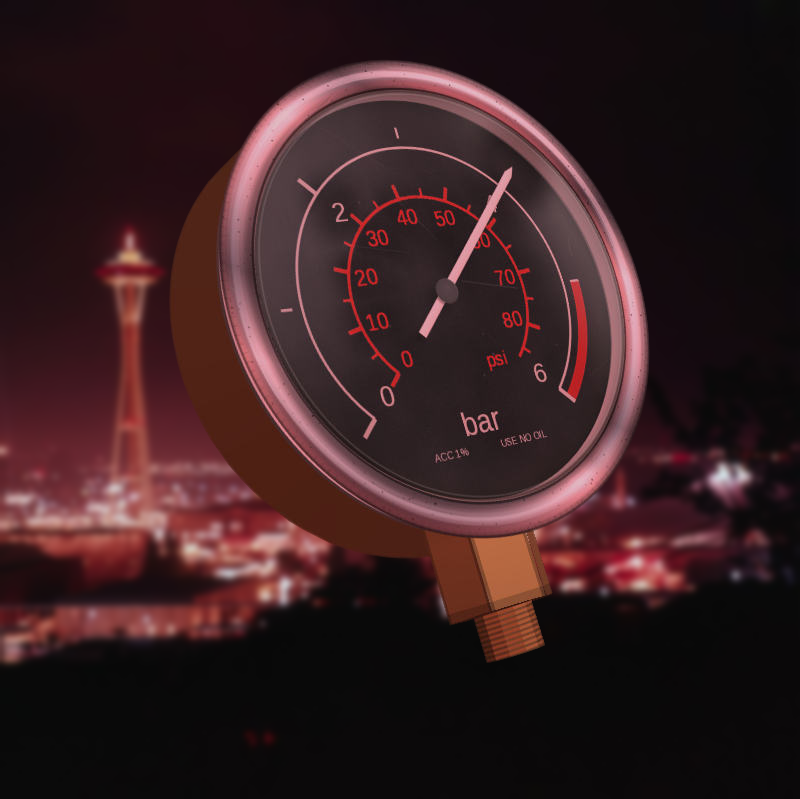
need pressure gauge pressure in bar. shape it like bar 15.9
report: bar 4
